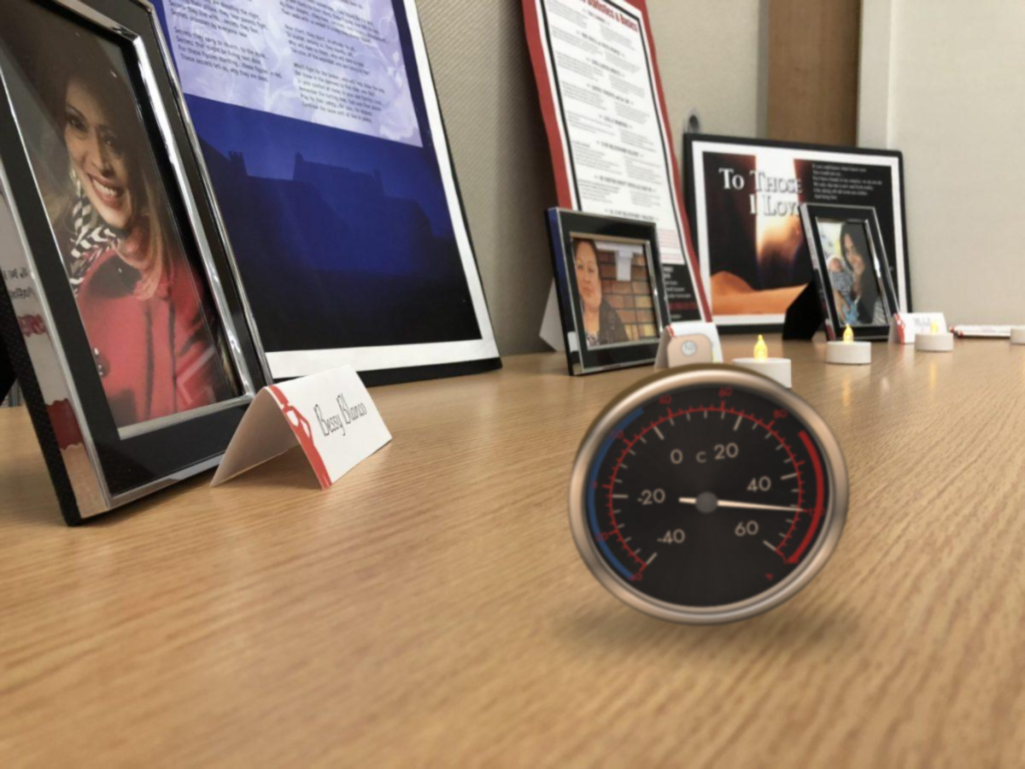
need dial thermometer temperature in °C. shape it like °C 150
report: °C 48
